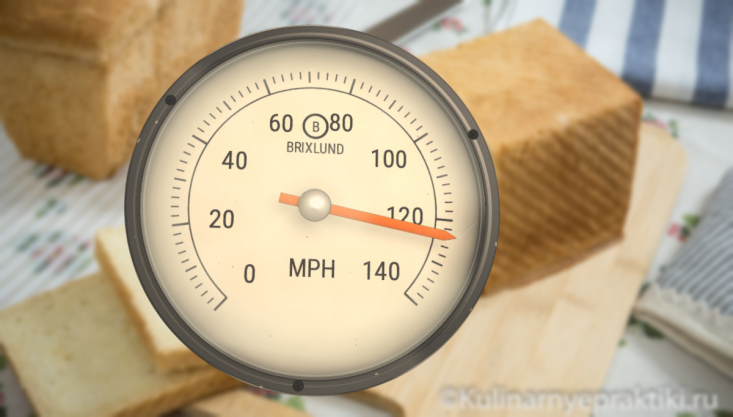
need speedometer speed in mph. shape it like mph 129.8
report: mph 124
